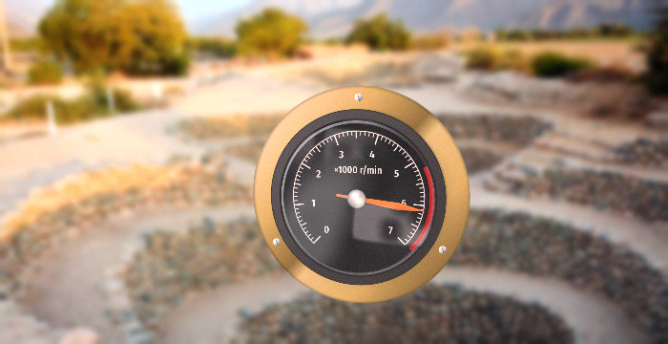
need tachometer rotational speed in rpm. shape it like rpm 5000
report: rpm 6100
